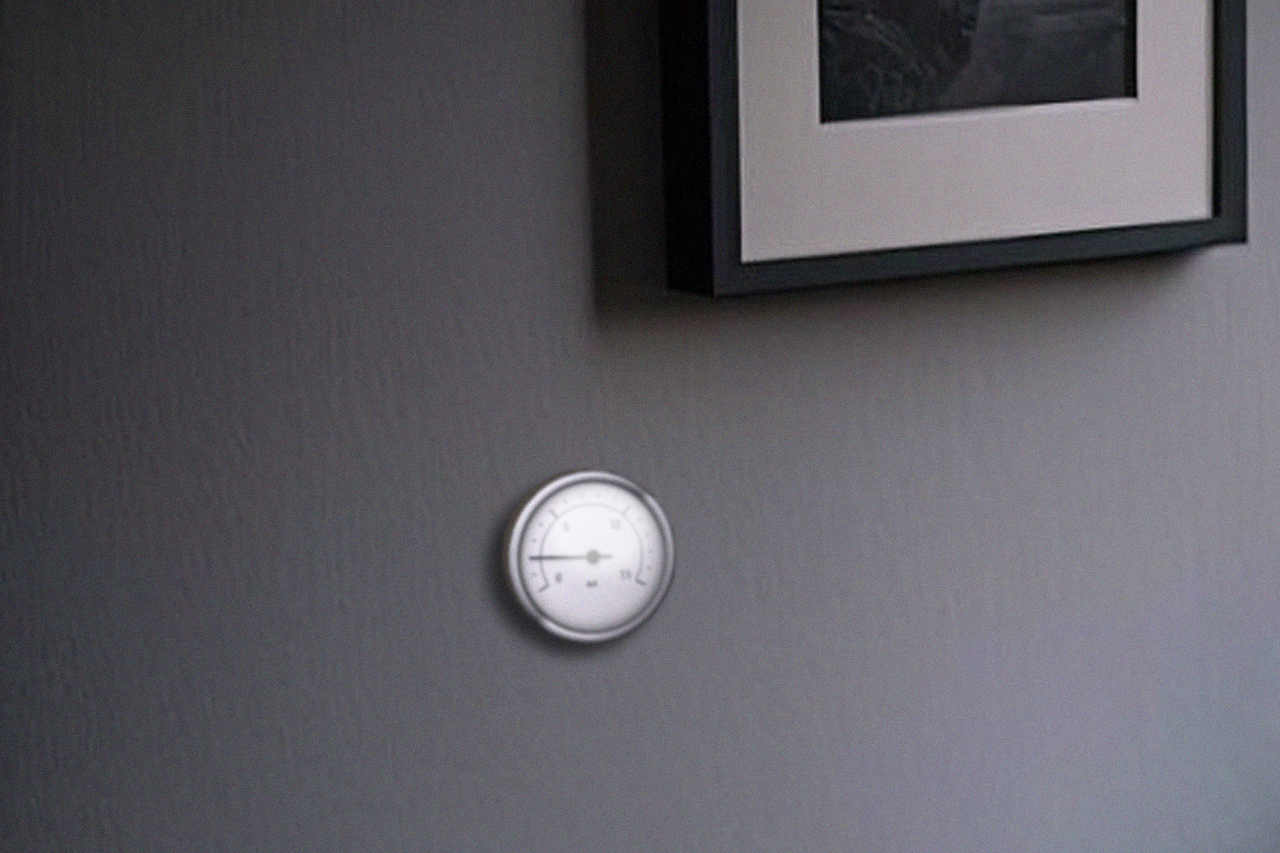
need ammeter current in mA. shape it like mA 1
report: mA 2
